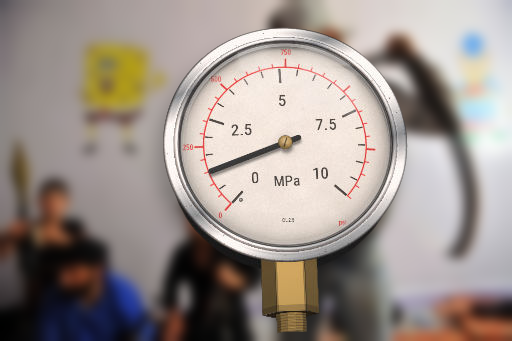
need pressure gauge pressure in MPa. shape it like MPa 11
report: MPa 1
